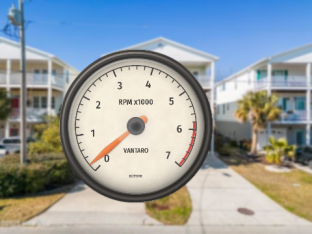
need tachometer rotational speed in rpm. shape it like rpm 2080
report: rpm 200
